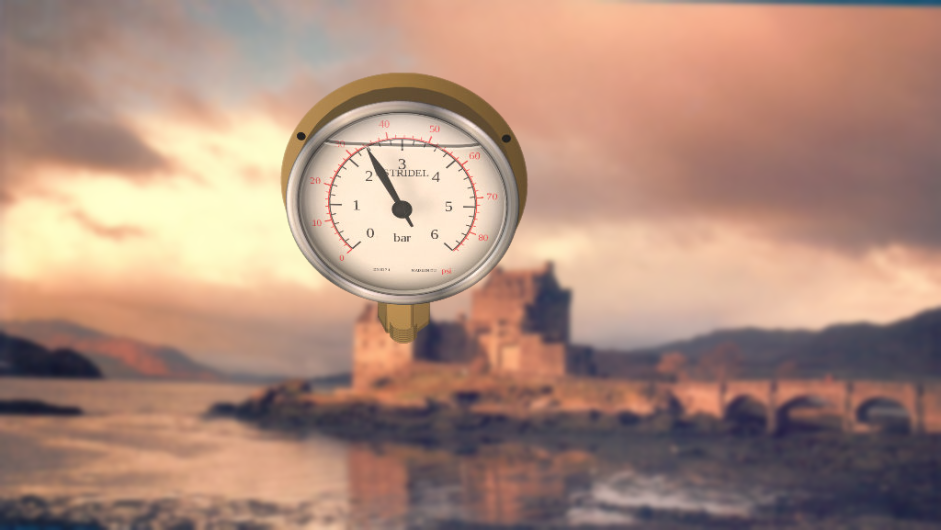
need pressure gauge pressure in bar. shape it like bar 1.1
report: bar 2.4
